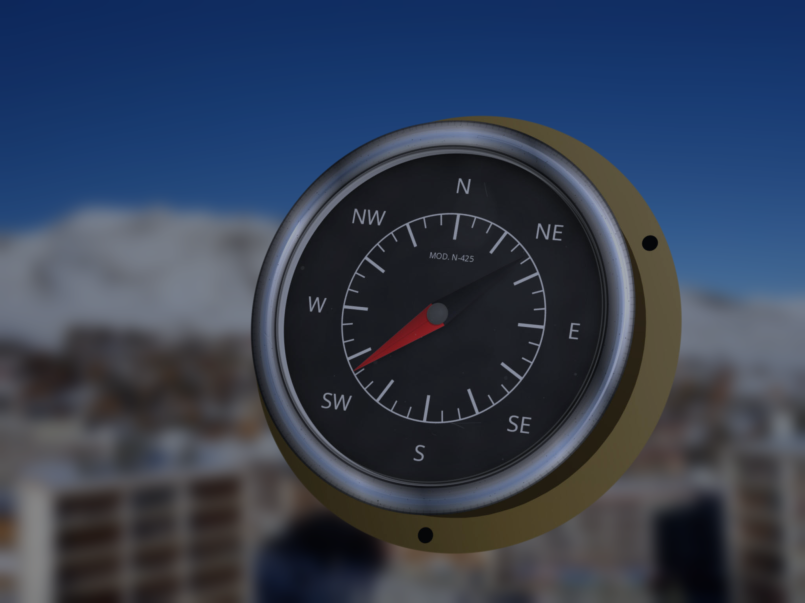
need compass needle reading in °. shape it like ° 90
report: ° 230
